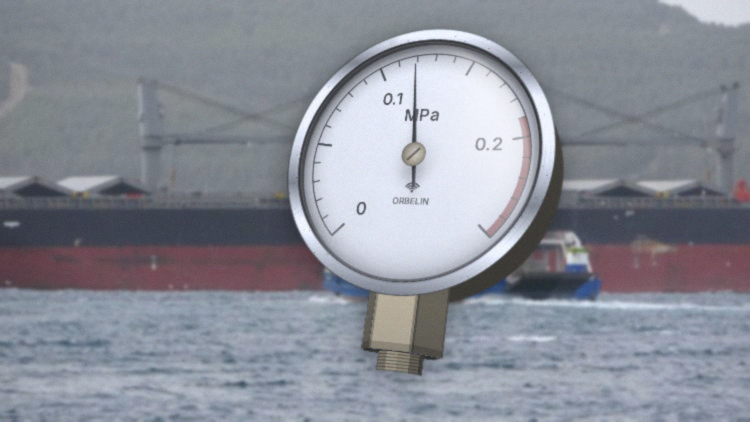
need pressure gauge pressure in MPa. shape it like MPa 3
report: MPa 0.12
